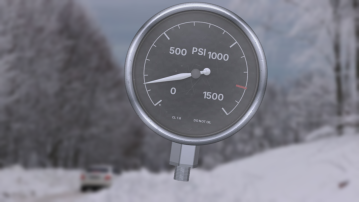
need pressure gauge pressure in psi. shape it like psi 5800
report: psi 150
